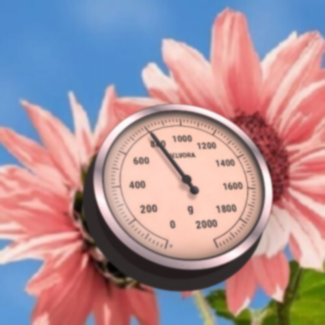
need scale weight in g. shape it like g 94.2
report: g 800
